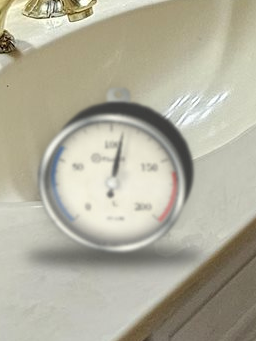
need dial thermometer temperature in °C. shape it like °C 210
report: °C 110
